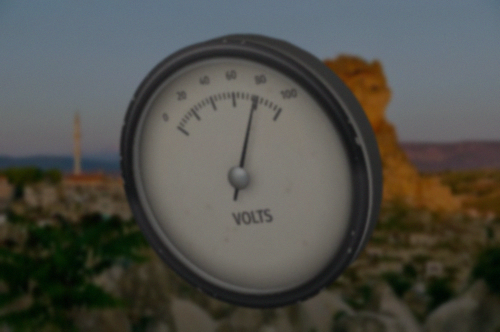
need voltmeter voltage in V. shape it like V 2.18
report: V 80
